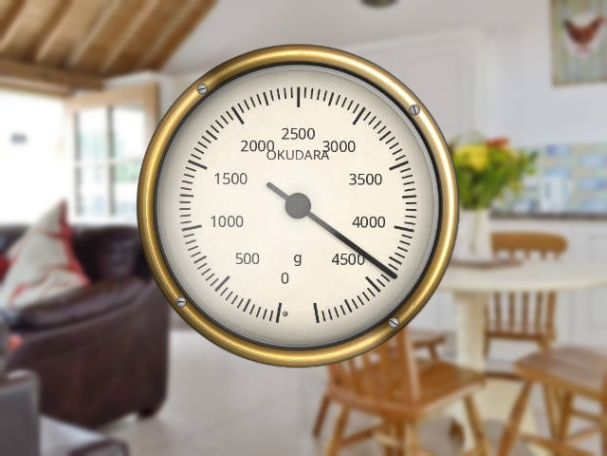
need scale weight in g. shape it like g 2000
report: g 4350
